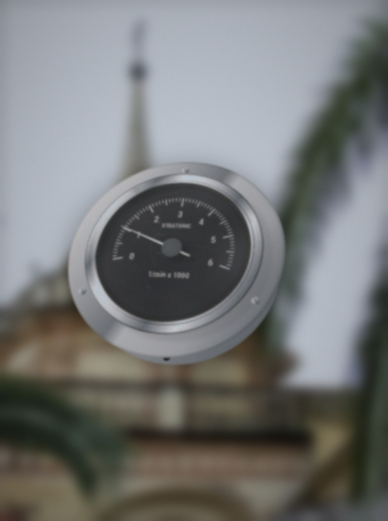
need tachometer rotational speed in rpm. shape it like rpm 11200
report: rpm 1000
